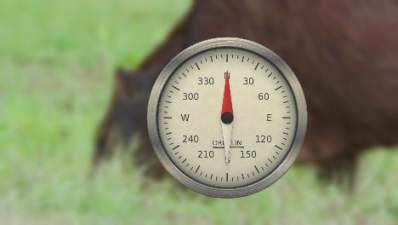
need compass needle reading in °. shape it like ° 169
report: ° 0
